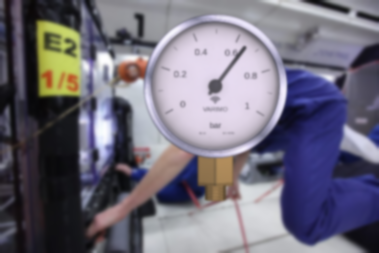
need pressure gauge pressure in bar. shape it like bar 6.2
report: bar 0.65
